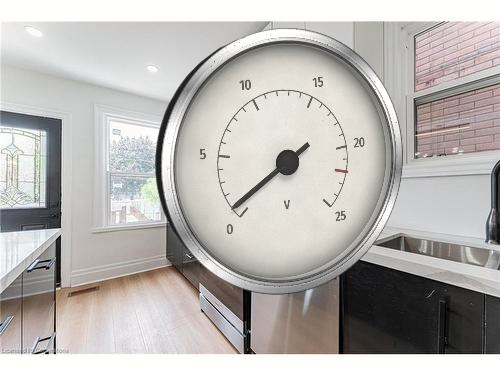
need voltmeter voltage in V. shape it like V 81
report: V 1
